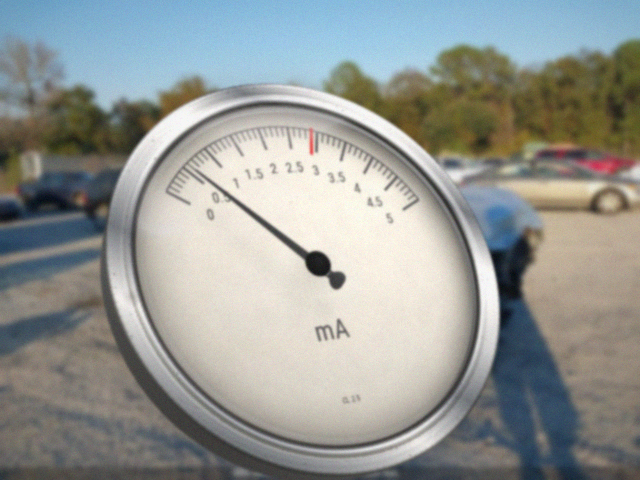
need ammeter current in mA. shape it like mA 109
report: mA 0.5
